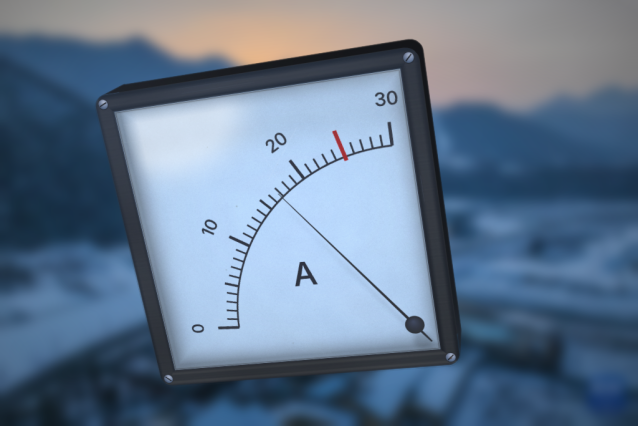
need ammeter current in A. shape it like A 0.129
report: A 17
